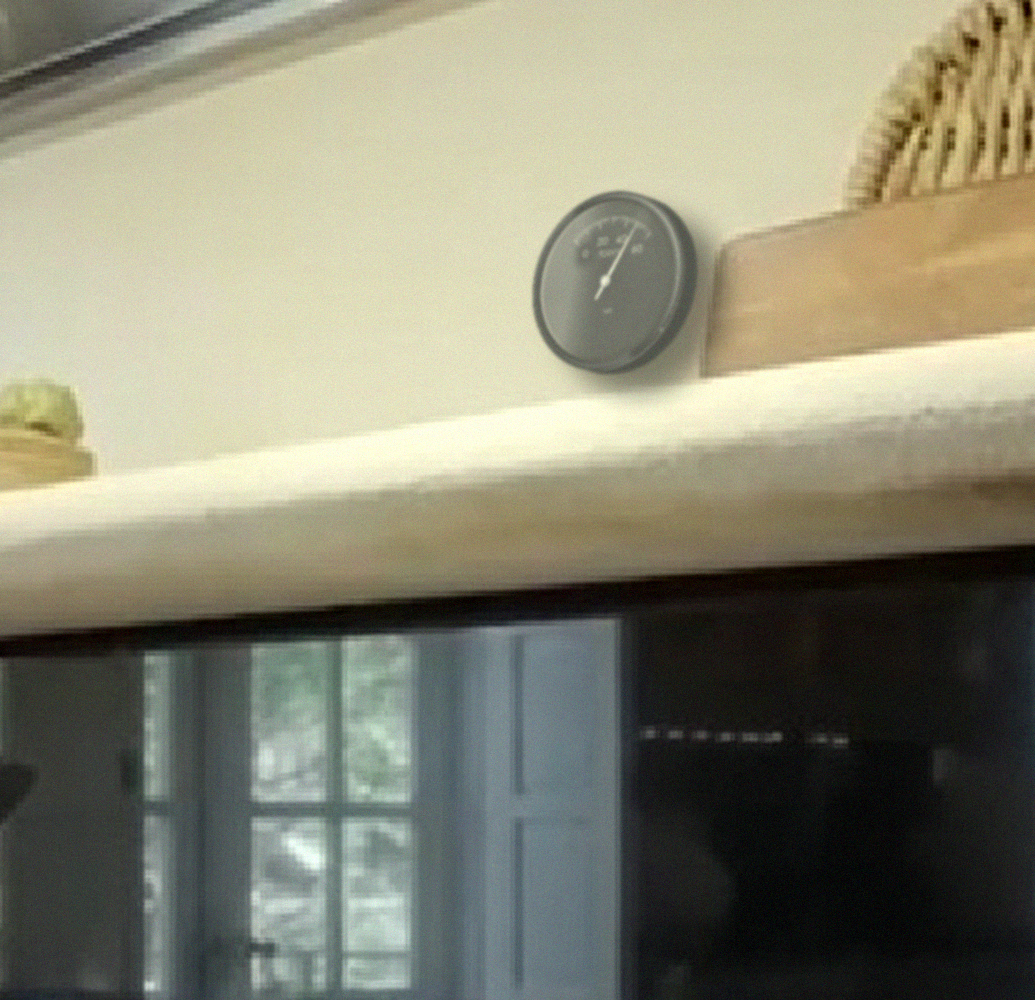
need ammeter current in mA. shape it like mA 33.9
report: mA 50
